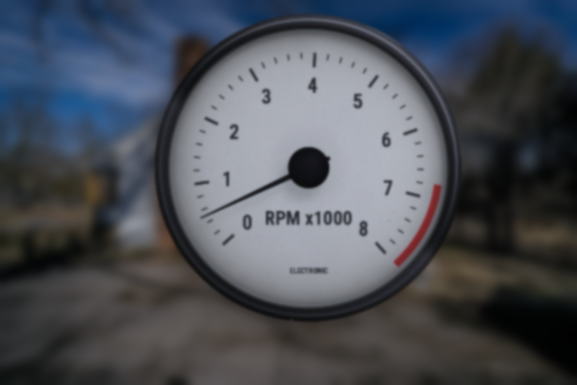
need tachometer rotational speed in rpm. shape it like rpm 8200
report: rpm 500
